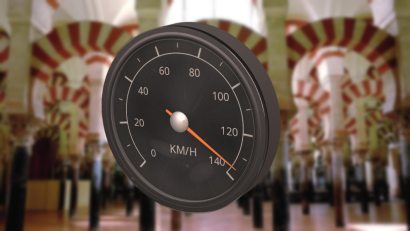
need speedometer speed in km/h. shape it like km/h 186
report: km/h 135
